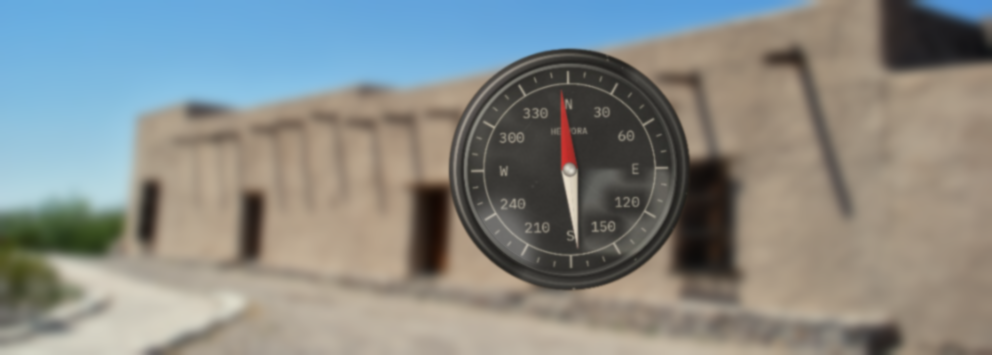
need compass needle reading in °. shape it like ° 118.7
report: ° 355
